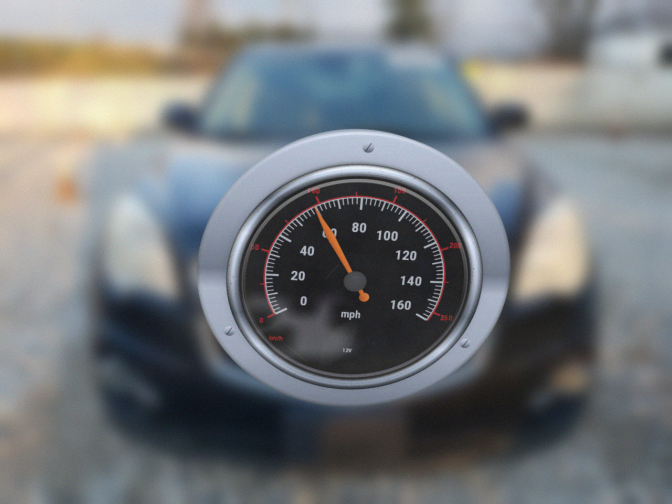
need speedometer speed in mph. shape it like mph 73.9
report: mph 60
